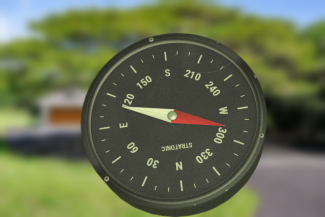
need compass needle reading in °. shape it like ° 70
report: ° 290
